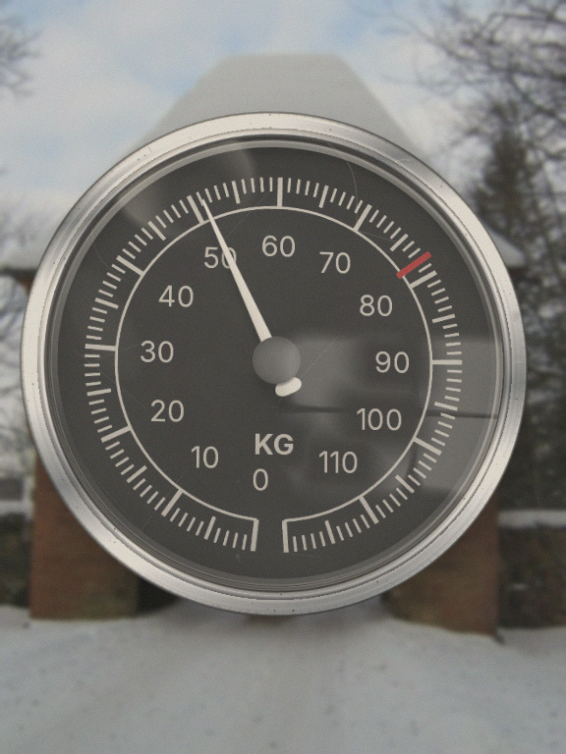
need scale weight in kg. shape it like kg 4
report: kg 51
